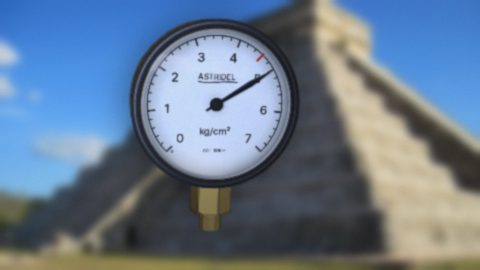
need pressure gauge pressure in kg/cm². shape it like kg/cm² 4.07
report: kg/cm² 5
